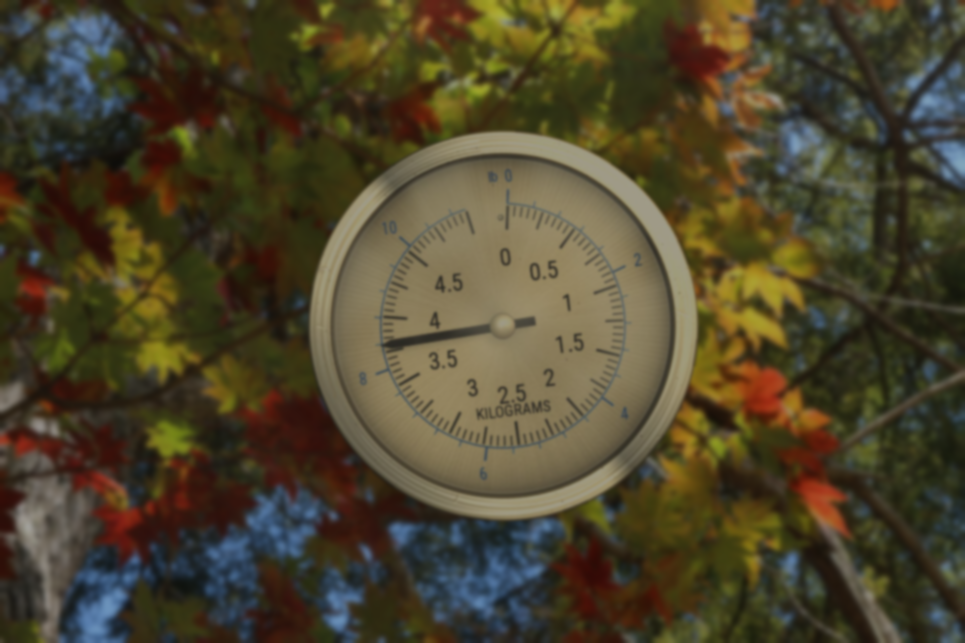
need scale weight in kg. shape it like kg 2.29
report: kg 3.8
